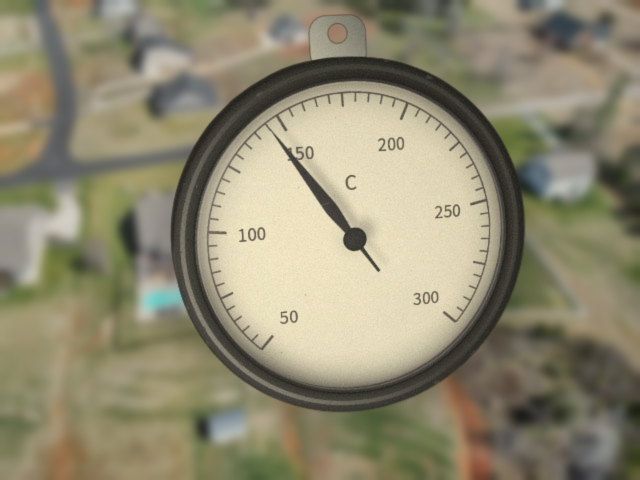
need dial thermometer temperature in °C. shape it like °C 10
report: °C 145
